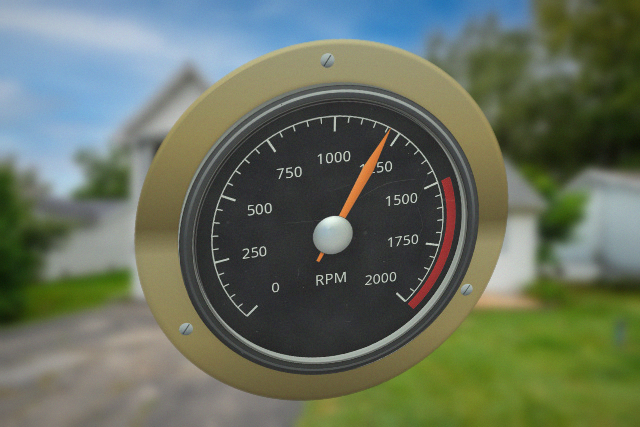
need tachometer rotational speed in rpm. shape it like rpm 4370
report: rpm 1200
